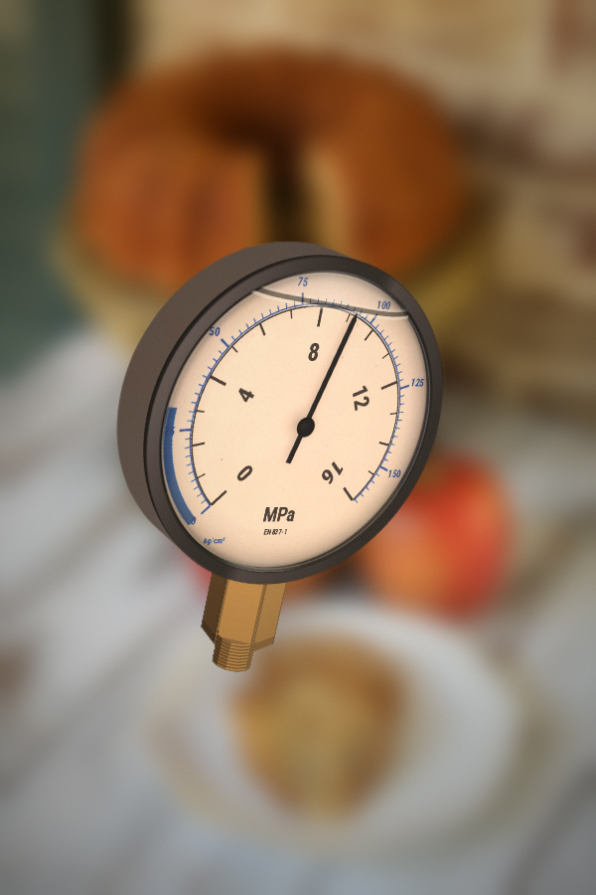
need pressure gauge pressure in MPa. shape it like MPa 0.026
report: MPa 9
